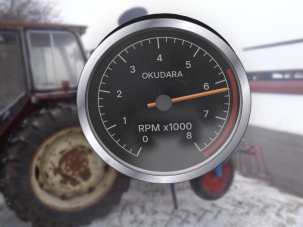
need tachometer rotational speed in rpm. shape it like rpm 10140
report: rpm 6200
